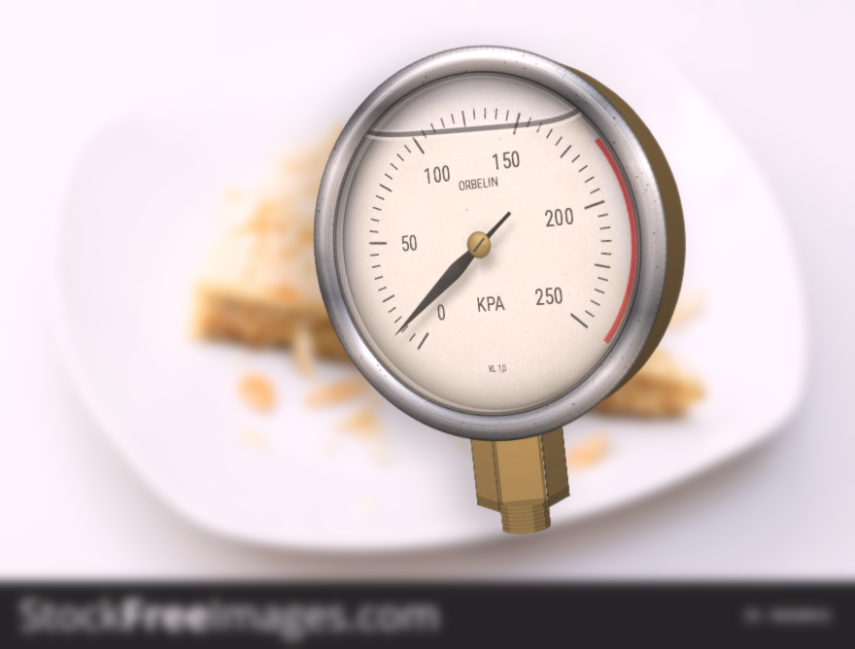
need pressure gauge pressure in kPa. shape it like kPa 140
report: kPa 10
